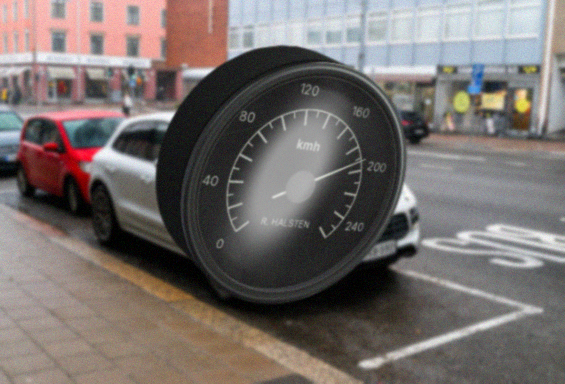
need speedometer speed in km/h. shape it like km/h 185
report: km/h 190
